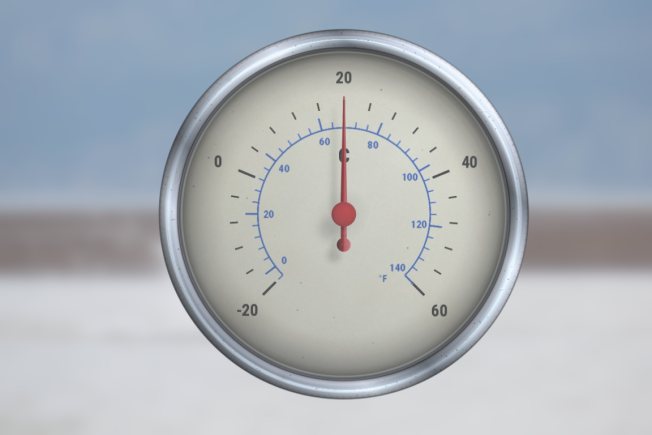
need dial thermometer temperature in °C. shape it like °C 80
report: °C 20
